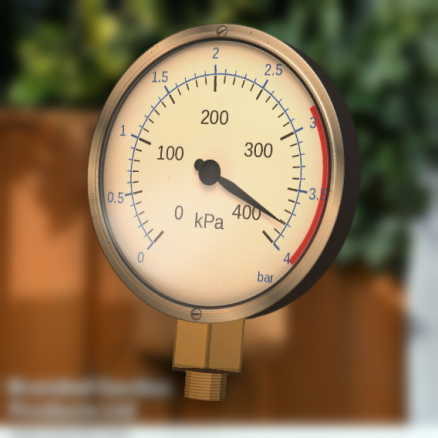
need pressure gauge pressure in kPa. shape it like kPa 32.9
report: kPa 380
